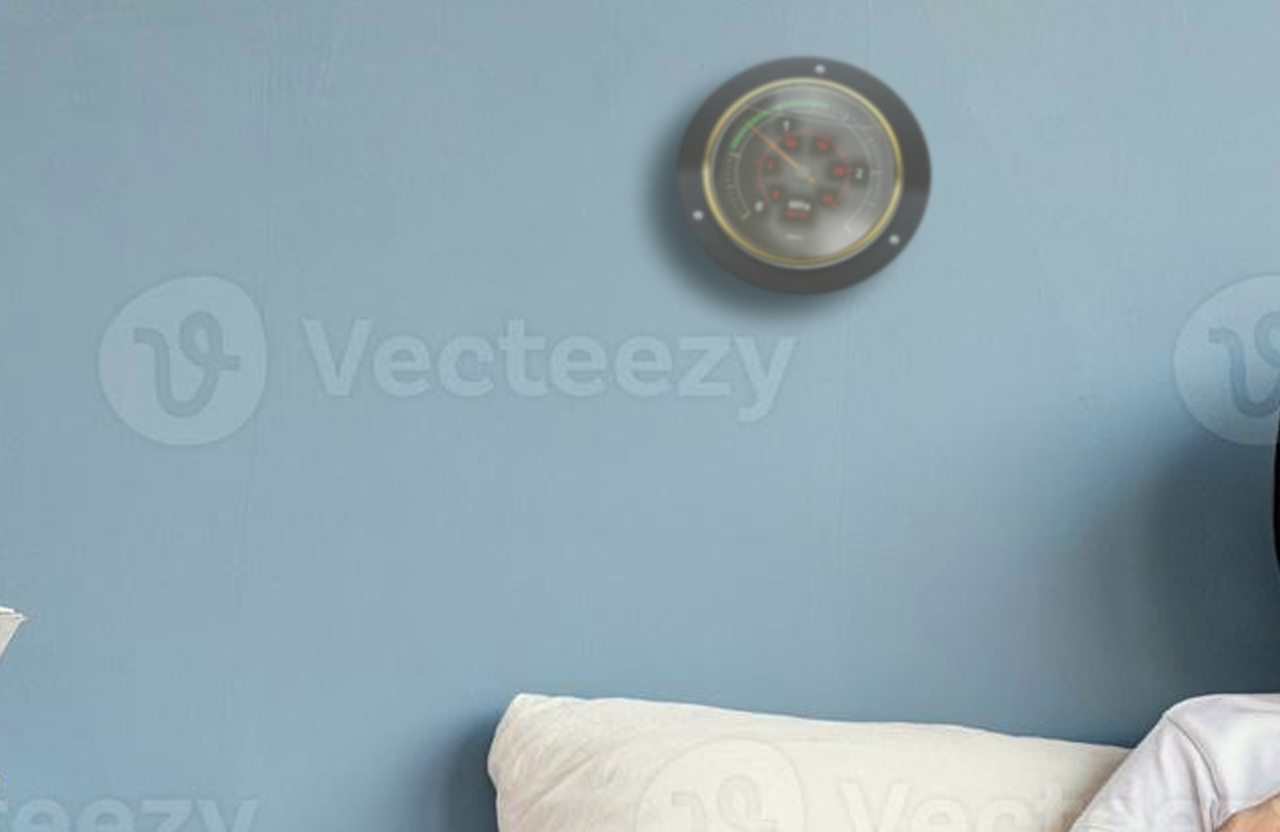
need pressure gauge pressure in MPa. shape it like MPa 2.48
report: MPa 0.75
